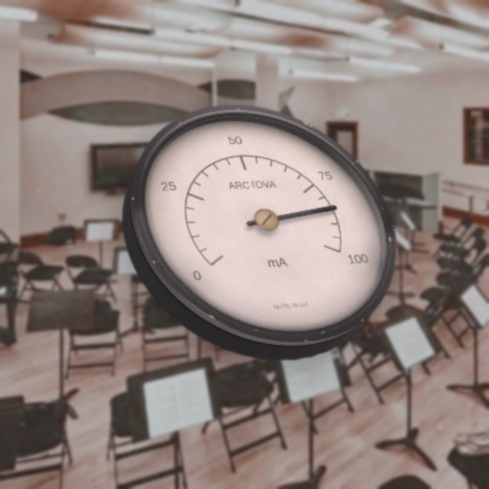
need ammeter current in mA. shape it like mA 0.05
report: mA 85
